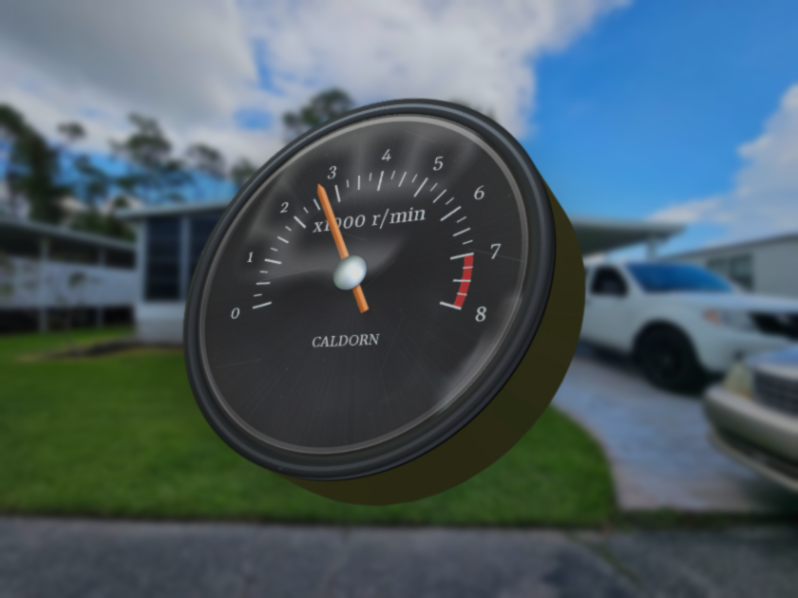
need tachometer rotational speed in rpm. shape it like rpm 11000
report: rpm 2750
